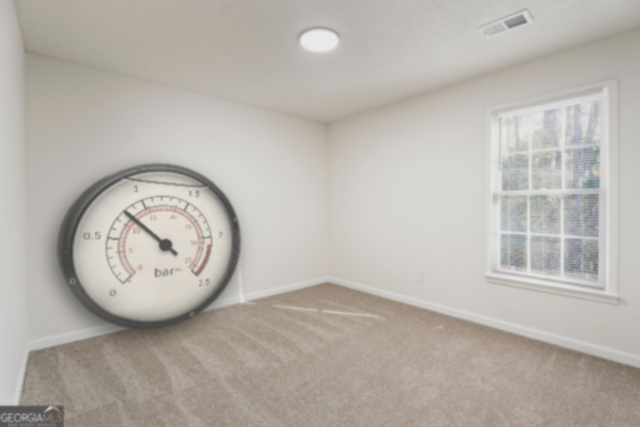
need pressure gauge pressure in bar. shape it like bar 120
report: bar 0.8
